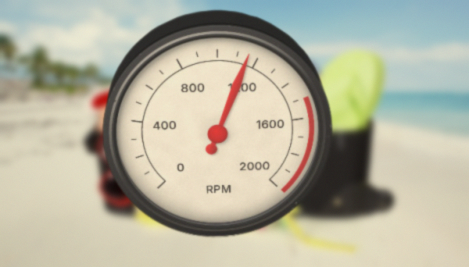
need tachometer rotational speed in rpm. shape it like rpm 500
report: rpm 1150
